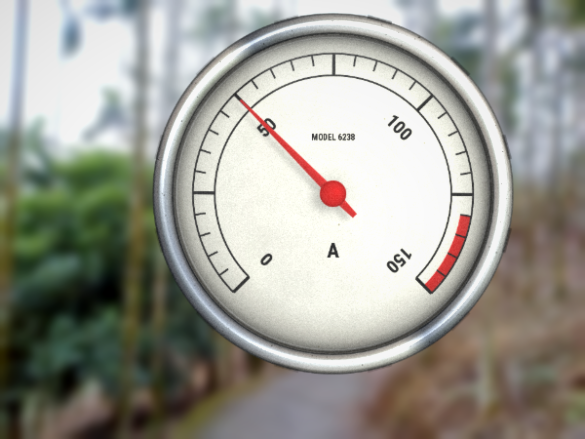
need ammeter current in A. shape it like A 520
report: A 50
